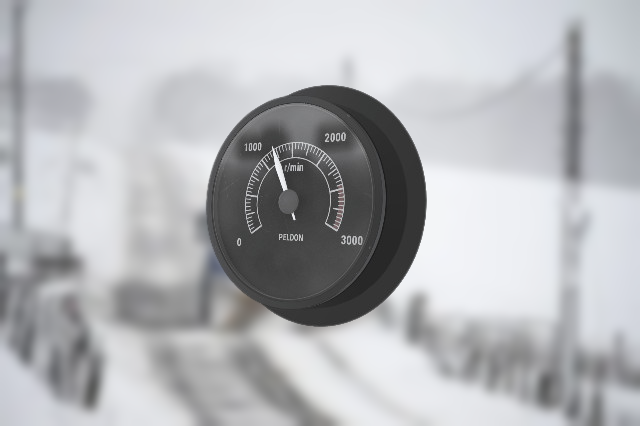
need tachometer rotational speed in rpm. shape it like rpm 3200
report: rpm 1250
